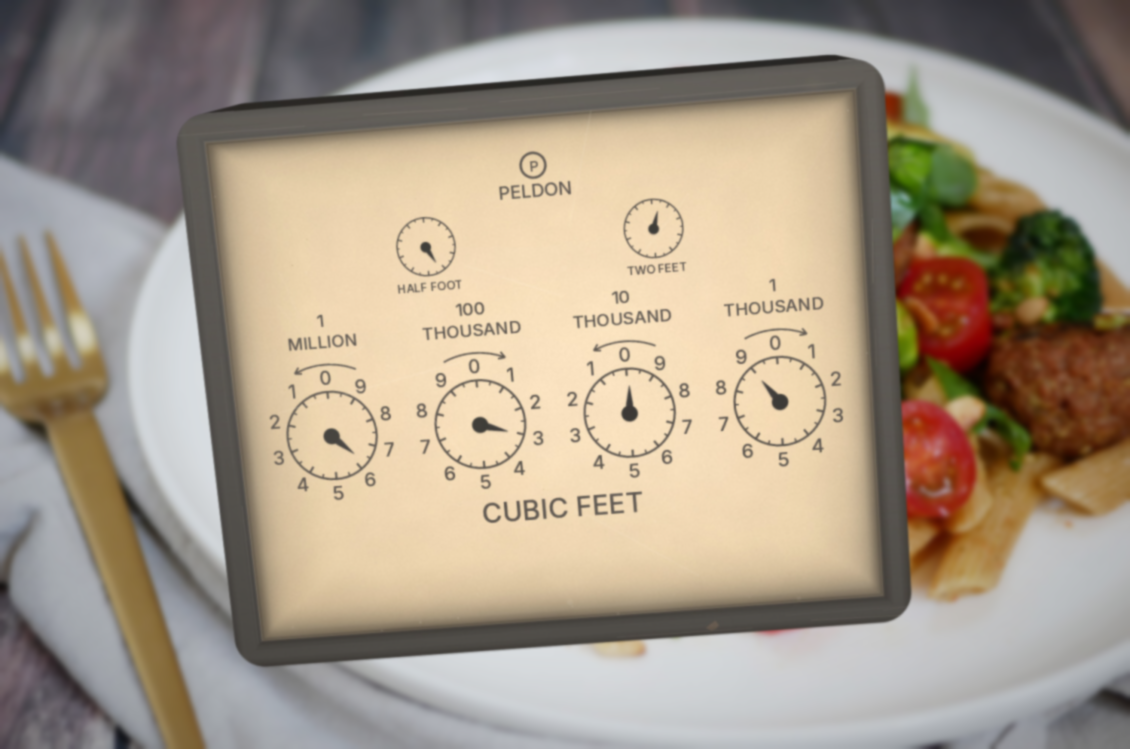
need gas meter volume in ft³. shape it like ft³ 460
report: ft³ 629900
